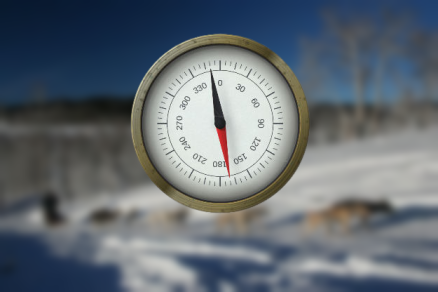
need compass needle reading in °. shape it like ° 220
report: ° 170
